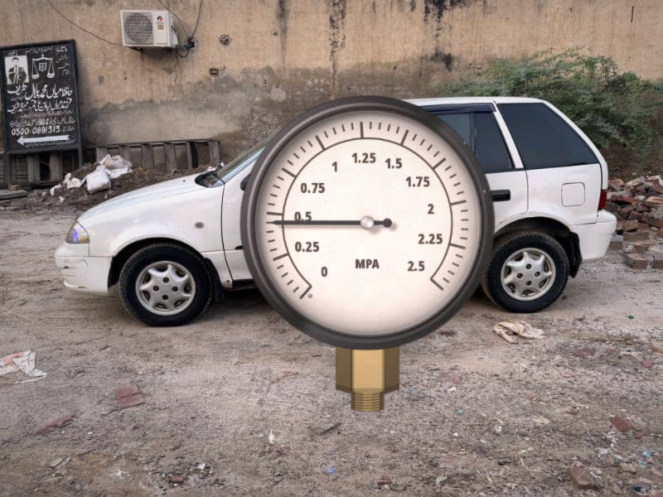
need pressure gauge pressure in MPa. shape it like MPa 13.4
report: MPa 0.45
